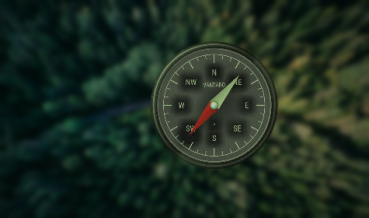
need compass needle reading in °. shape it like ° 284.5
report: ° 220
